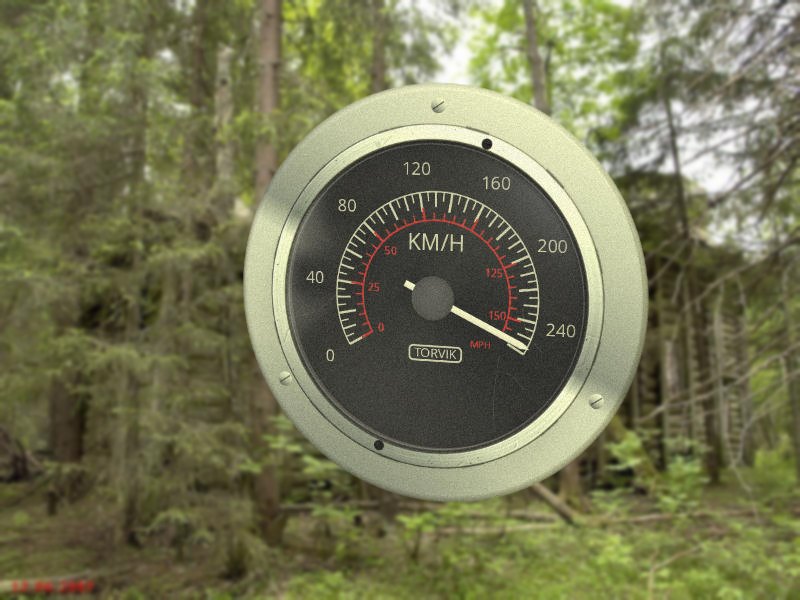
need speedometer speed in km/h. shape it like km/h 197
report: km/h 255
